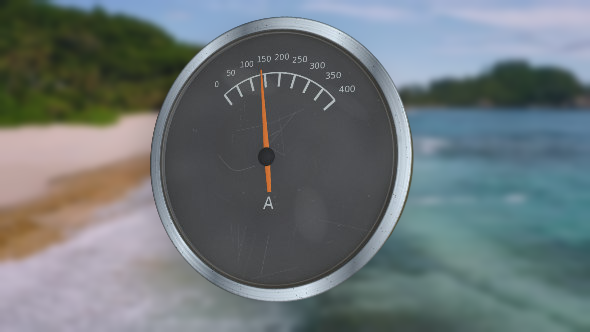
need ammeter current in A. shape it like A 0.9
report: A 150
